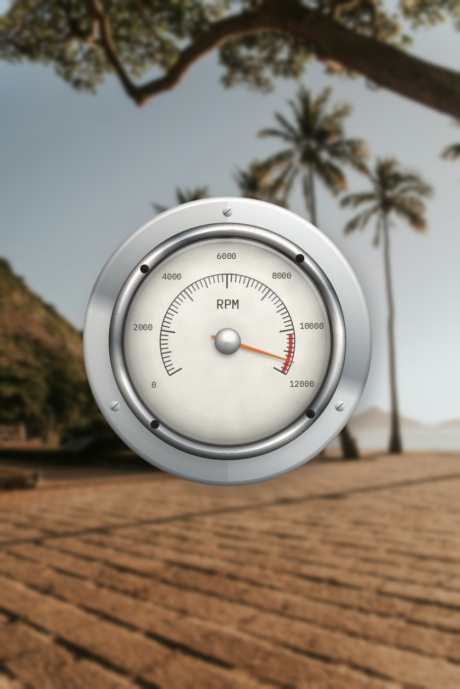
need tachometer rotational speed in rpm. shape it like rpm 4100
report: rpm 11400
